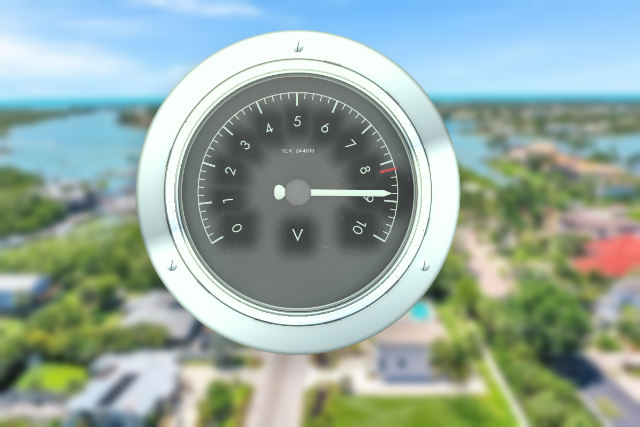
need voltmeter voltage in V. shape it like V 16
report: V 8.8
